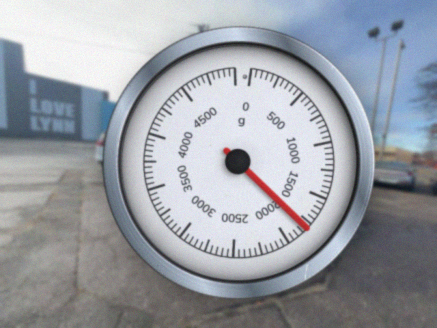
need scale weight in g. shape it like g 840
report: g 1800
